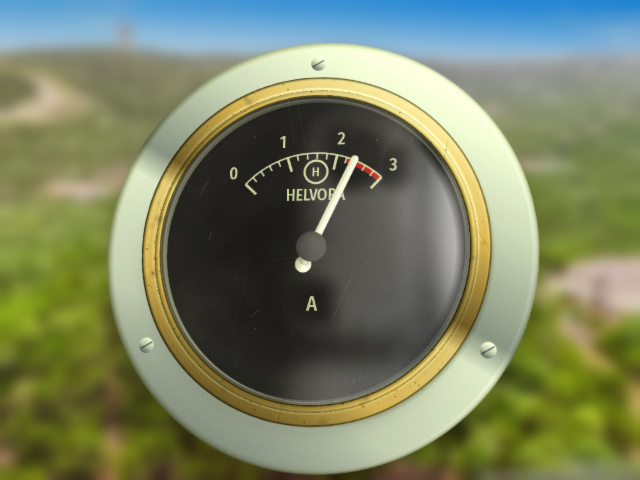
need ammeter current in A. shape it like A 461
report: A 2.4
